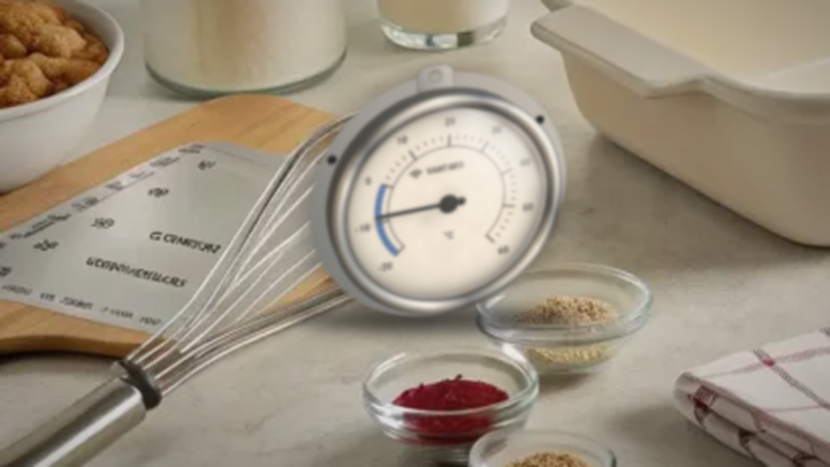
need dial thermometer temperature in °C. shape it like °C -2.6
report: °C -8
